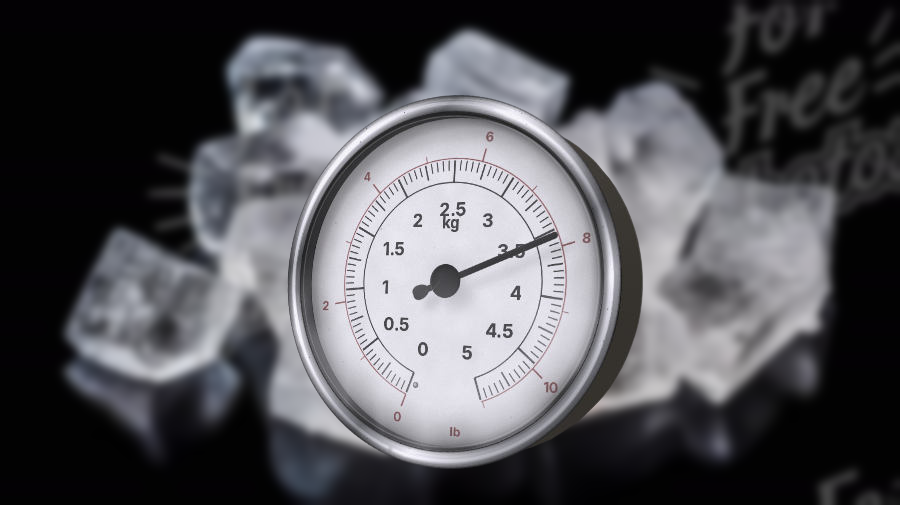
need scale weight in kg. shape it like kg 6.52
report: kg 3.55
